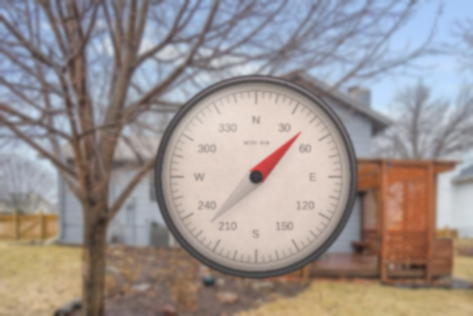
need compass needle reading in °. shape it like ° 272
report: ° 45
